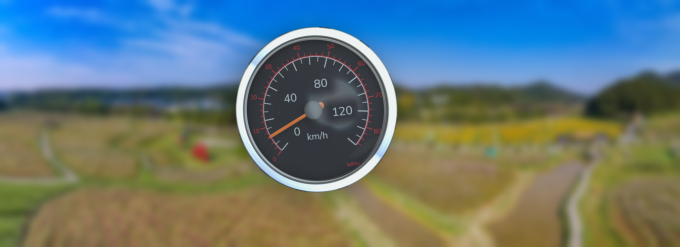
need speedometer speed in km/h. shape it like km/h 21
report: km/h 10
